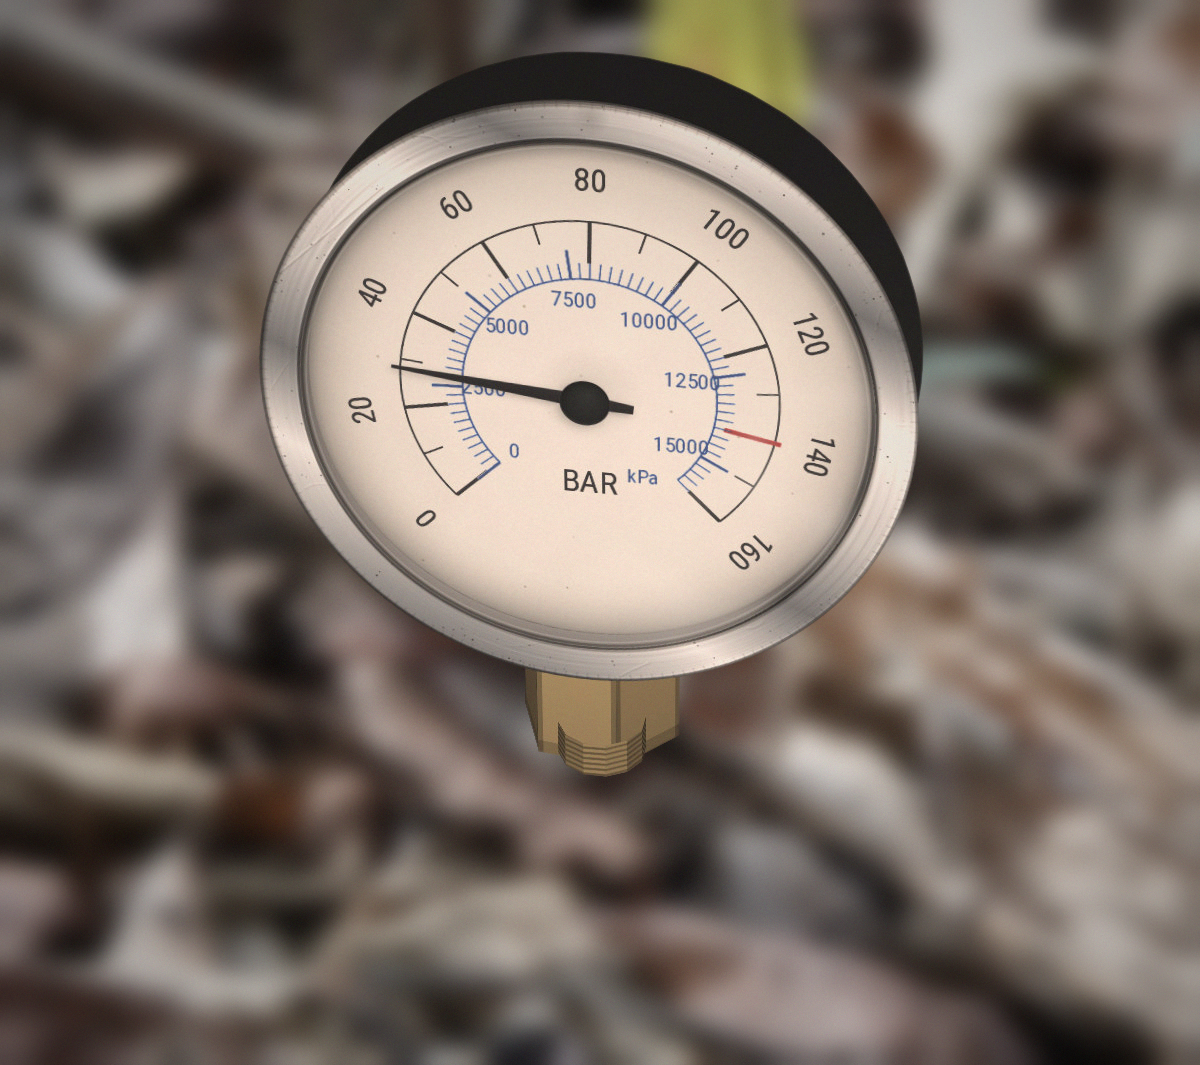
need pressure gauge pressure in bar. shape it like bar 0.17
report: bar 30
